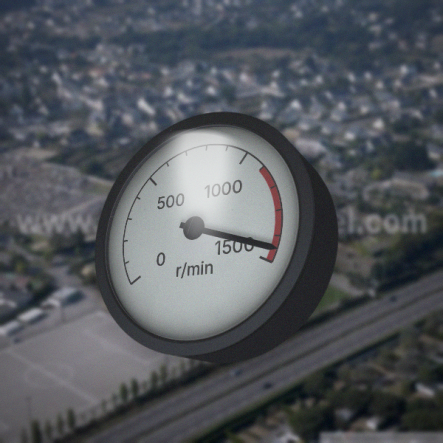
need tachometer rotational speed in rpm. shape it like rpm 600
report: rpm 1450
